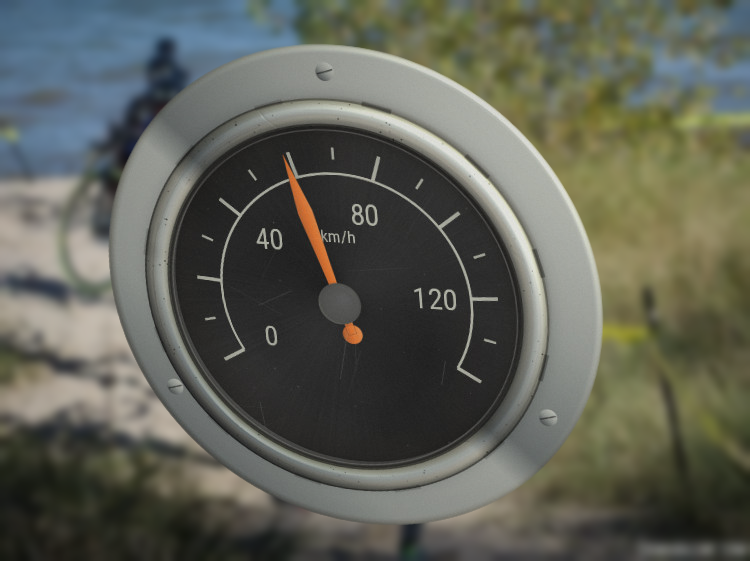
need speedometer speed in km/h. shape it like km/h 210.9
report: km/h 60
